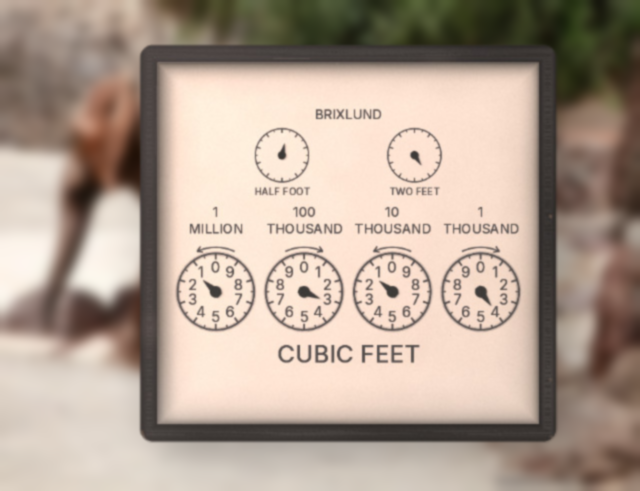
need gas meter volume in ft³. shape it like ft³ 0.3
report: ft³ 131400
